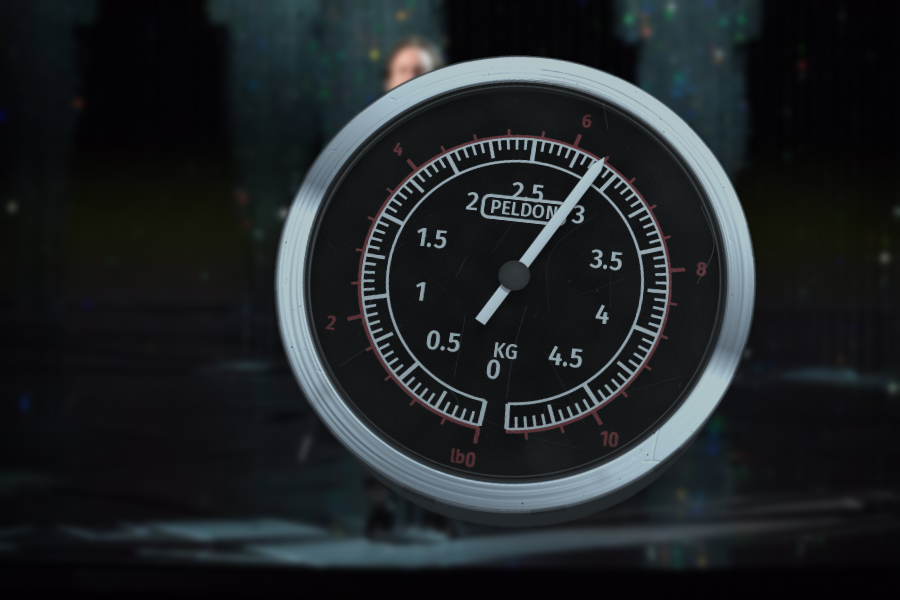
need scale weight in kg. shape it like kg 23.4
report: kg 2.9
